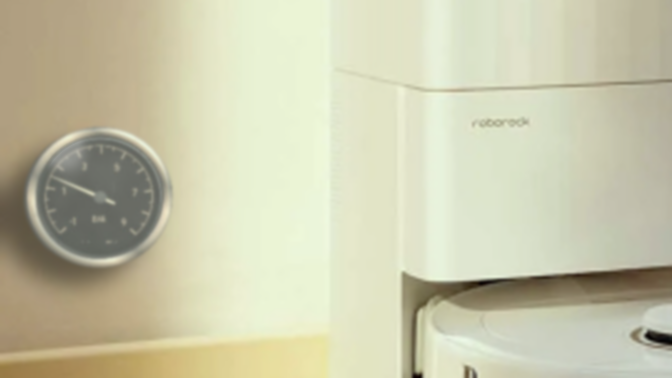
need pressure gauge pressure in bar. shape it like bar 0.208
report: bar 1.5
